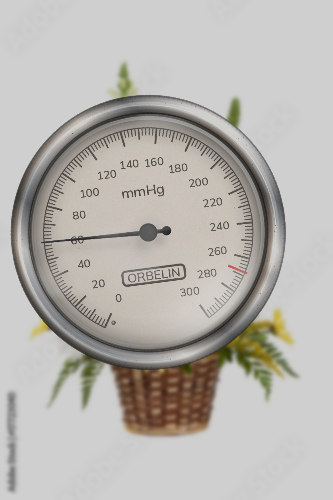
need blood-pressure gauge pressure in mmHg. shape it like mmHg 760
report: mmHg 60
